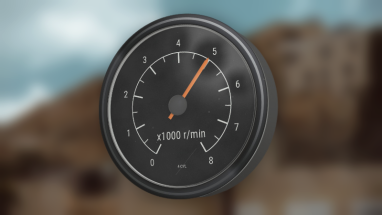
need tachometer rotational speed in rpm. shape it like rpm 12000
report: rpm 5000
